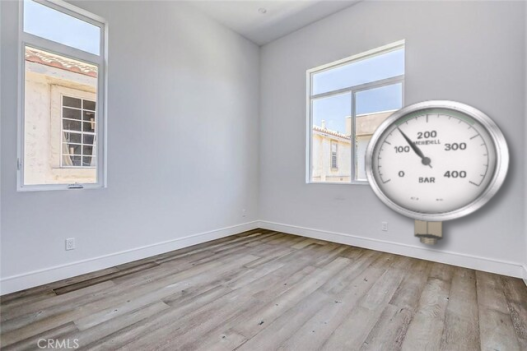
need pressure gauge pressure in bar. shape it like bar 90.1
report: bar 140
